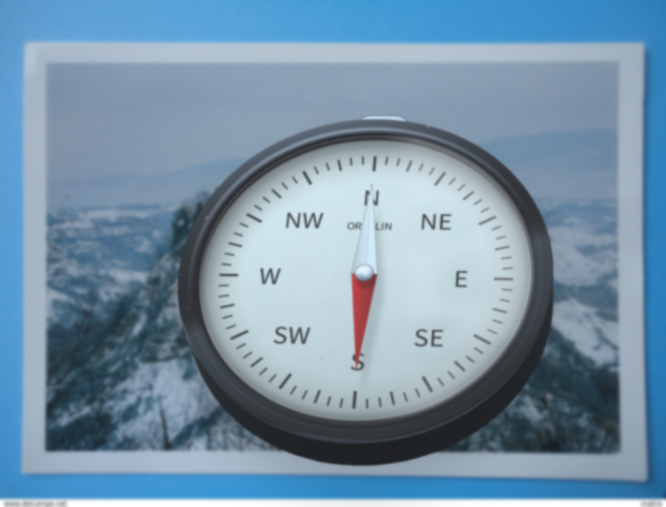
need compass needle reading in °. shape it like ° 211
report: ° 180
